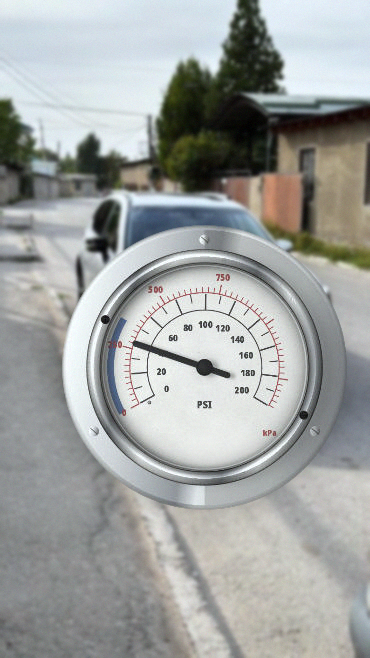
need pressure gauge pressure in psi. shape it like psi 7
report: psi 40
